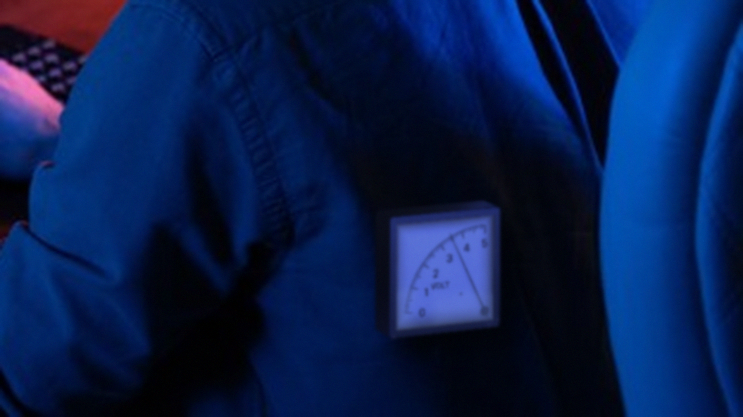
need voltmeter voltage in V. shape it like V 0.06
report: V 3.5
